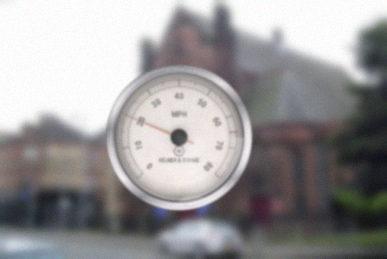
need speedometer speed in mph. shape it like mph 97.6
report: mph 20
